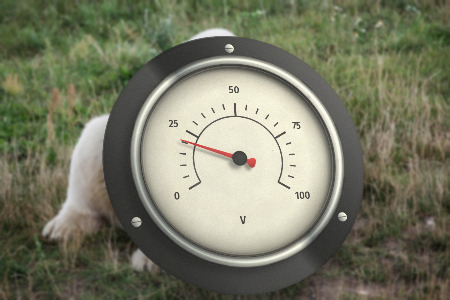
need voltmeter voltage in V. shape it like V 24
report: V 20
